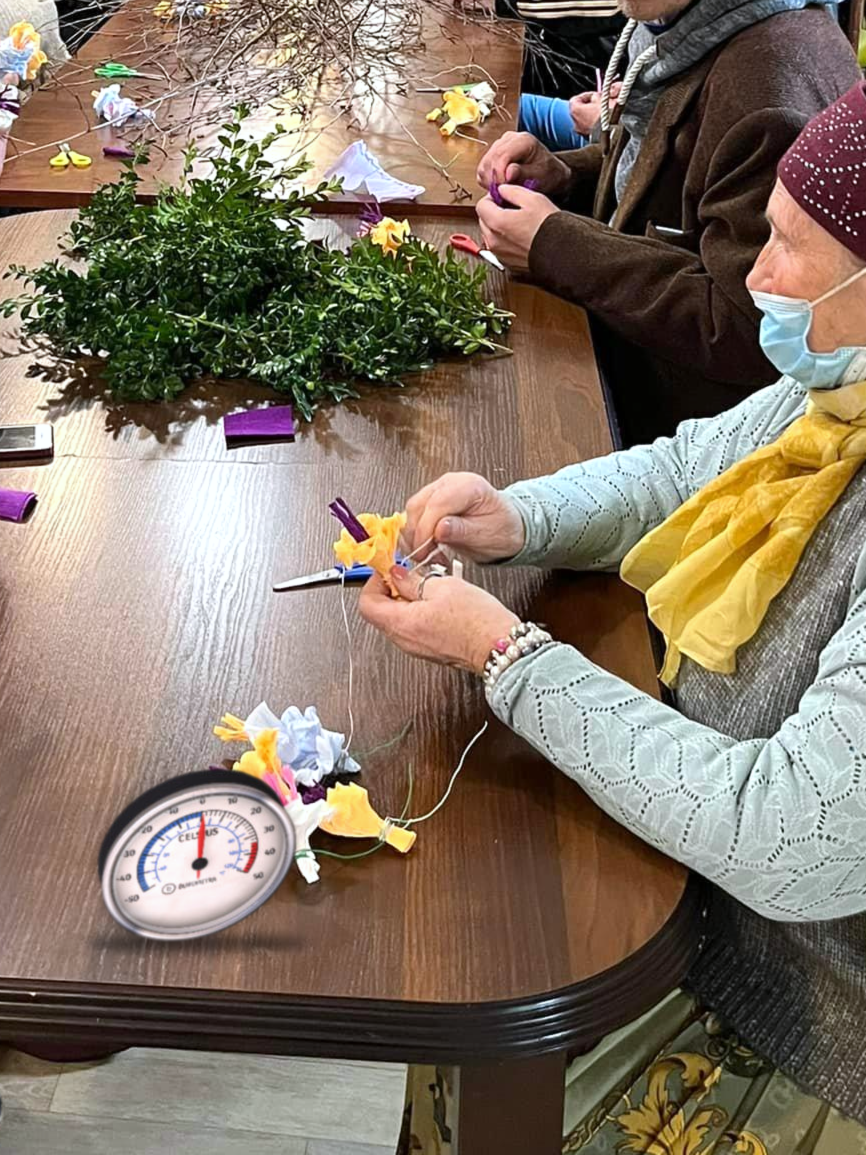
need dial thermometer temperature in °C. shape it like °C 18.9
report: °C 0
